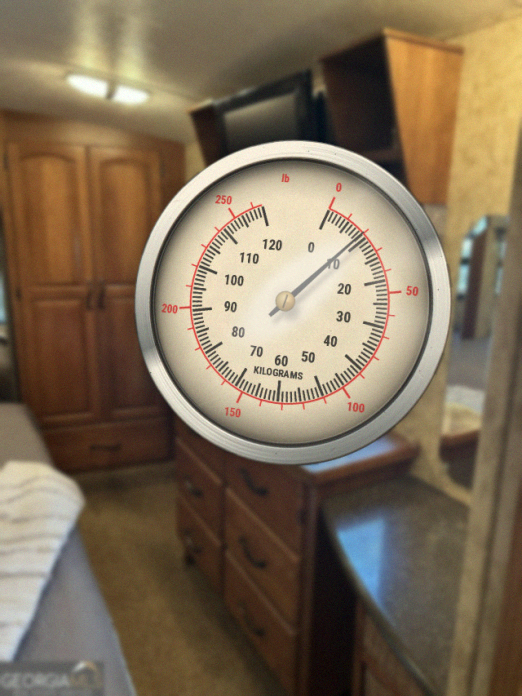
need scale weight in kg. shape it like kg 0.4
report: kg 9
